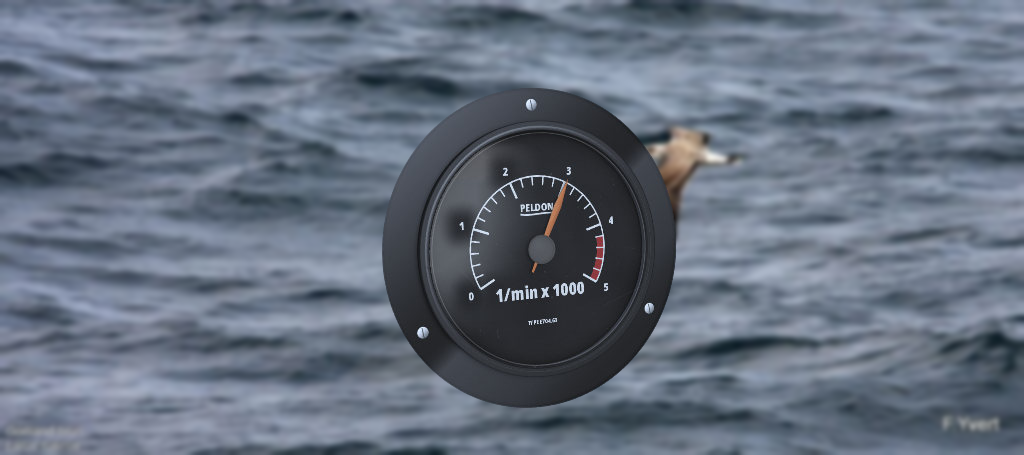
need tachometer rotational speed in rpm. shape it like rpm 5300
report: rpm 3000
